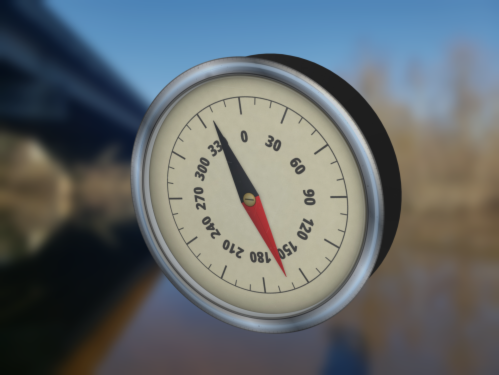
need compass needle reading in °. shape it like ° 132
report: ° 160
